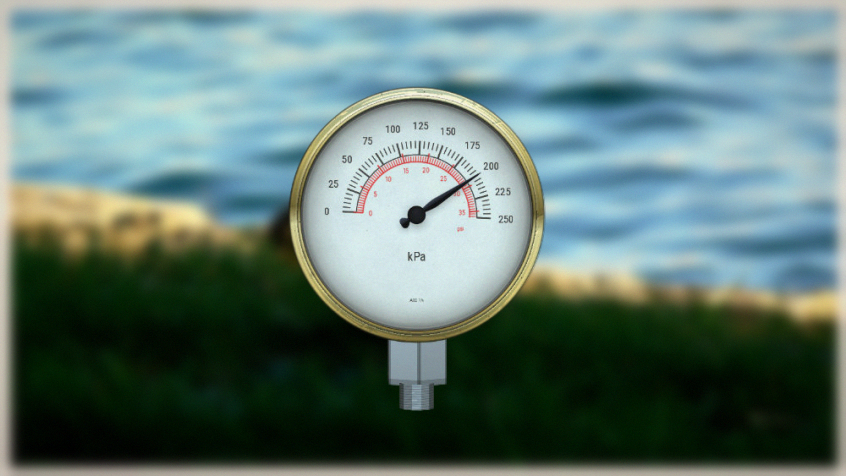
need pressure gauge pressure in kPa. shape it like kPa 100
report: kPa 200
